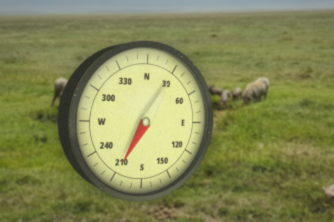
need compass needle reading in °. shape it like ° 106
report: ° 210
